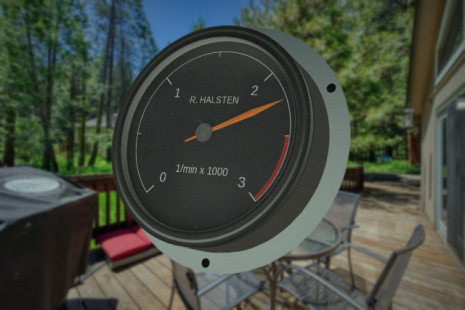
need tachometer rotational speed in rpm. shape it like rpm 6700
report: rpm 2250
